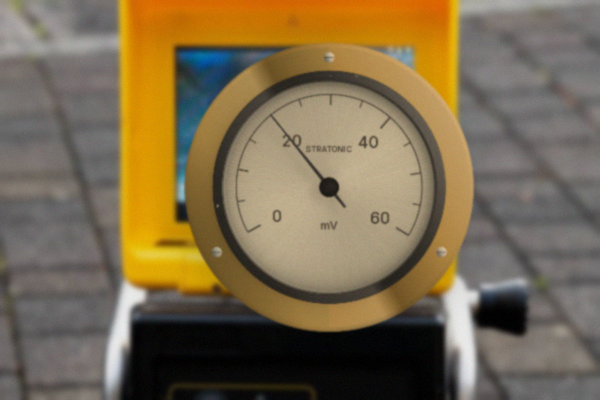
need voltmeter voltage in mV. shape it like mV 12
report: mV 20
